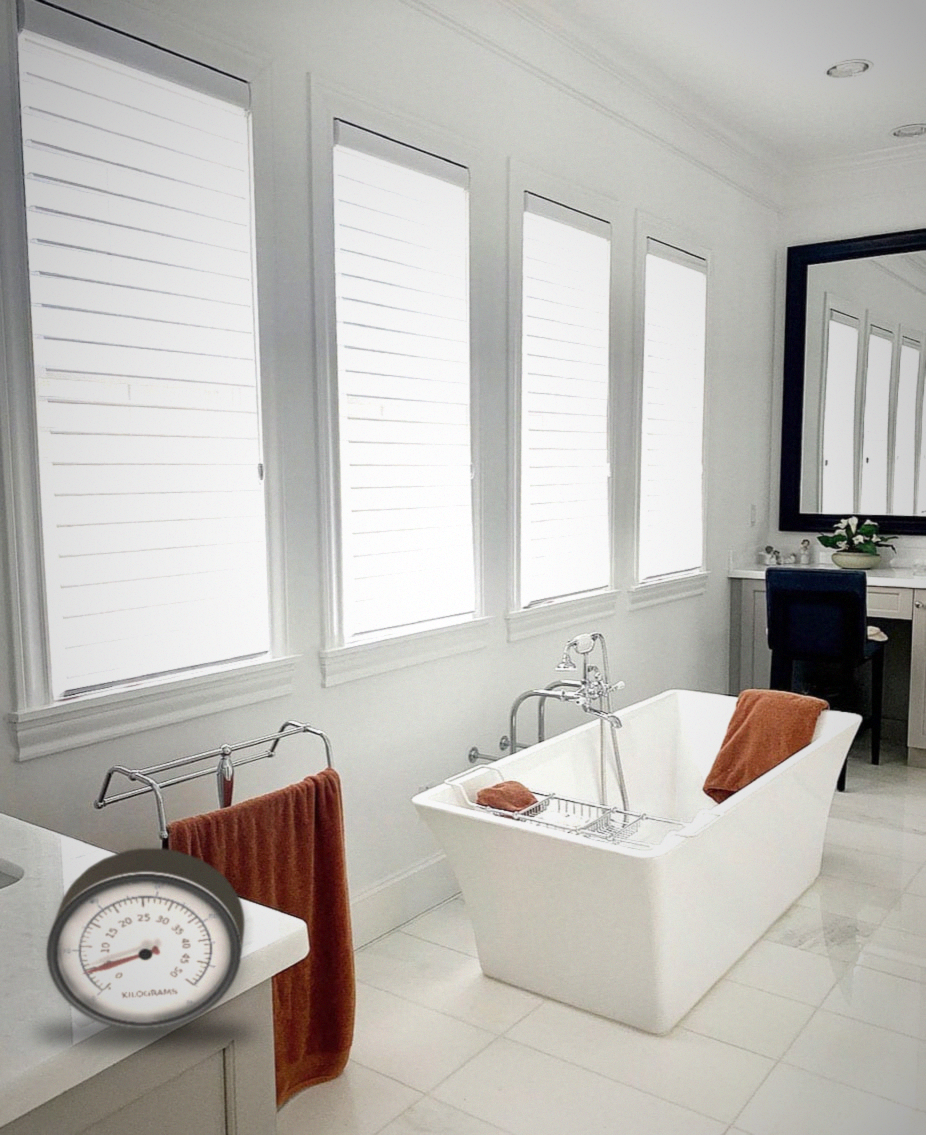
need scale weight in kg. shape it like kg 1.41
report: kg 5
